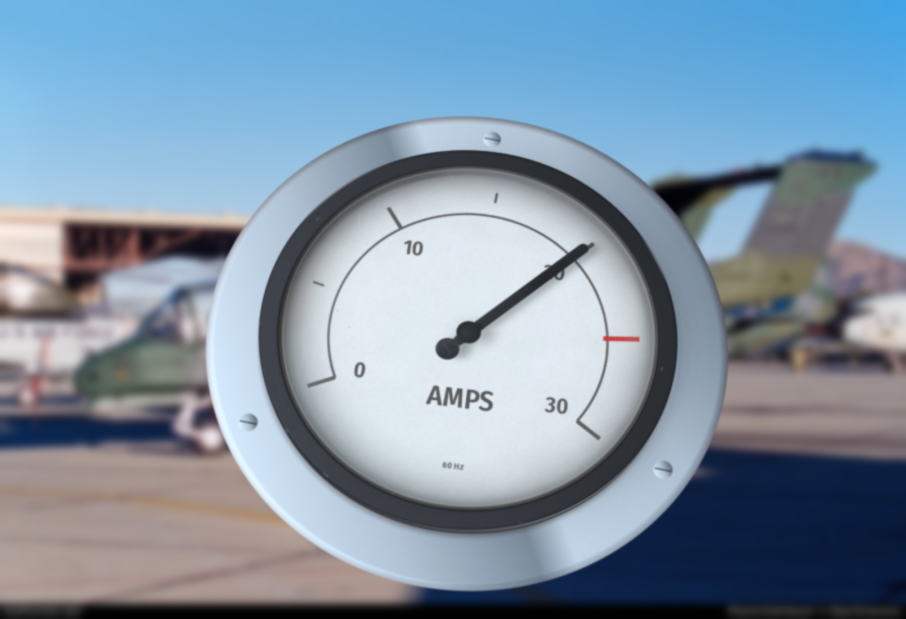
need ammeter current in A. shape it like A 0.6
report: A 20
